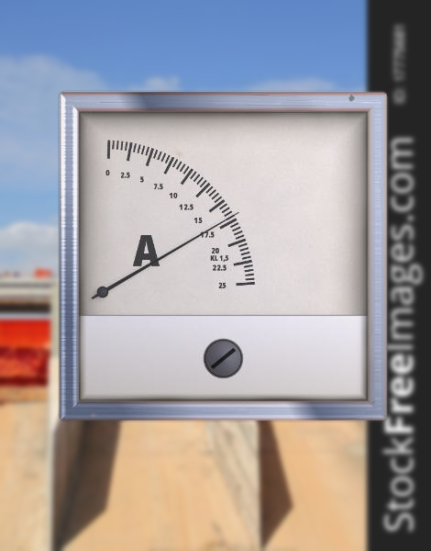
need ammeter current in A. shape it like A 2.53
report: A 17
